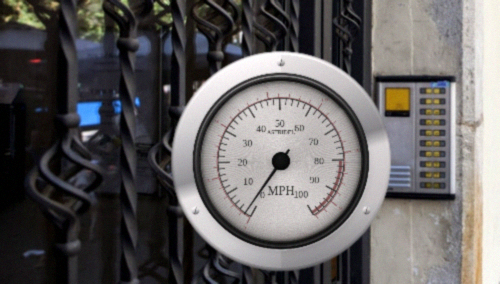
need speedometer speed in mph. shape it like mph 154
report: mph 2
